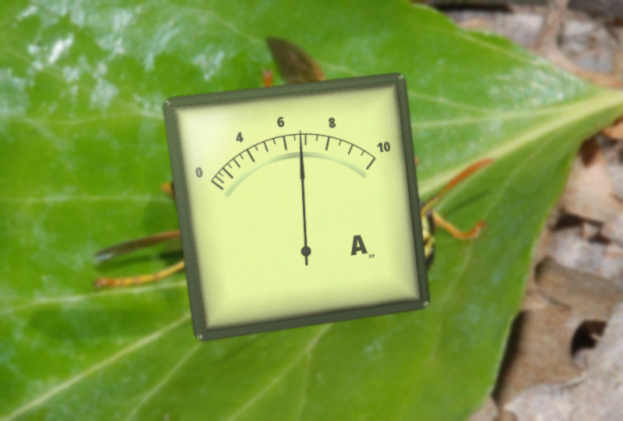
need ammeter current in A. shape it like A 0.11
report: A 6.75
